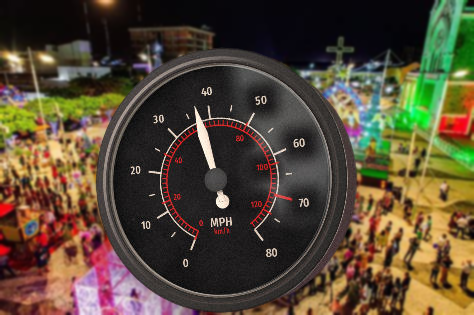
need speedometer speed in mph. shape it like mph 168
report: mph 37.5
